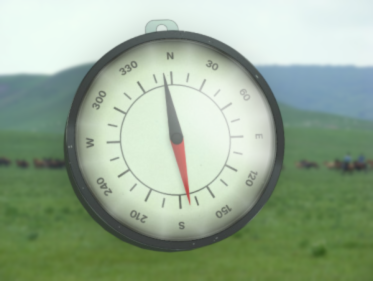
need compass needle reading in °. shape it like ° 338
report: ° 172.5
